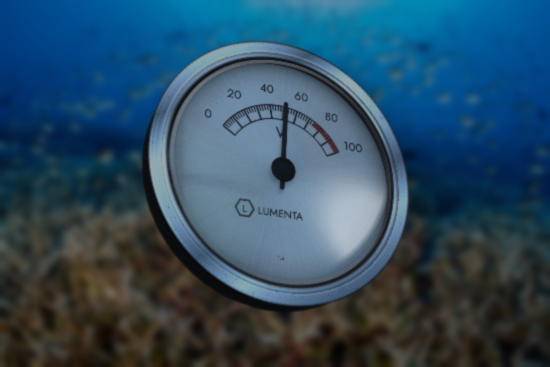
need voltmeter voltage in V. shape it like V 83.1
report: V 50
